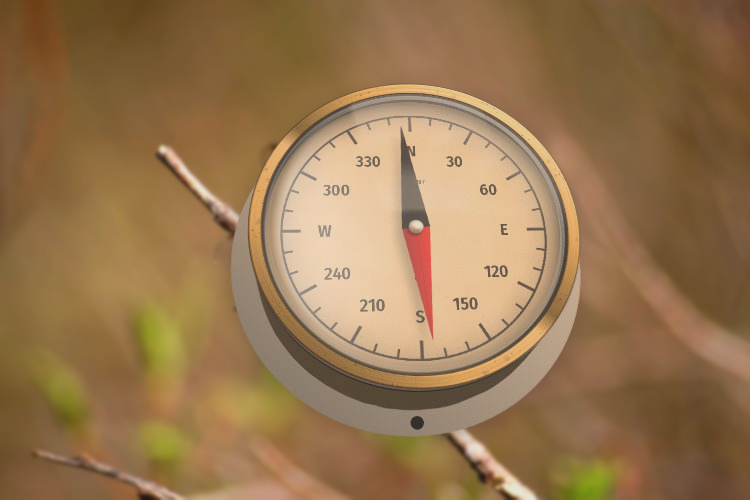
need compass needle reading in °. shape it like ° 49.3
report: ° 175
